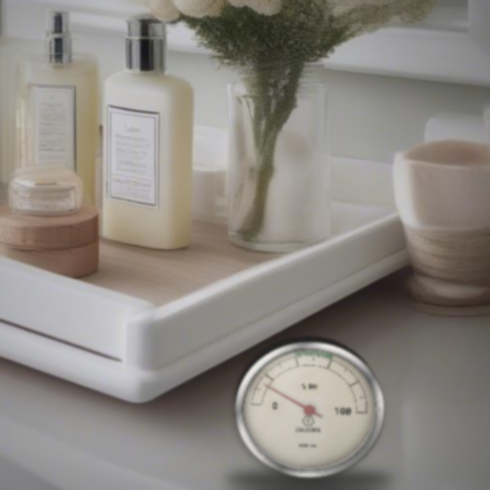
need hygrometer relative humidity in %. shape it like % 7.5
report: % 15
